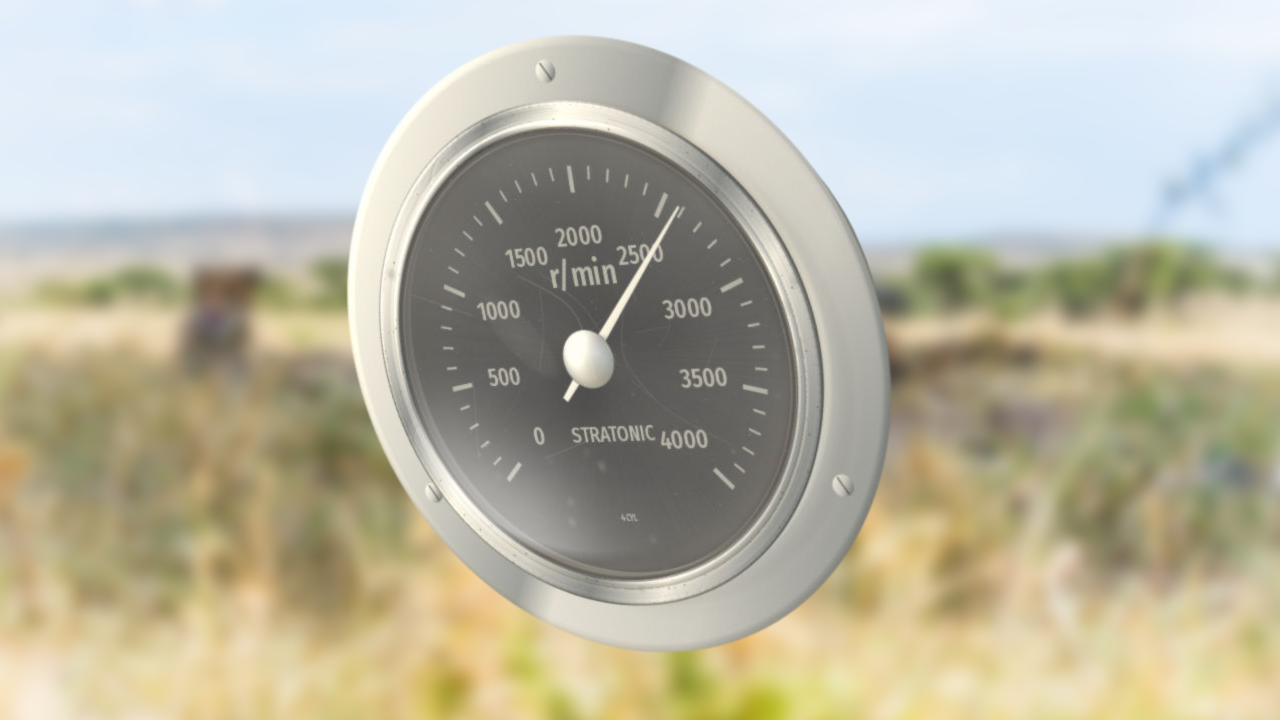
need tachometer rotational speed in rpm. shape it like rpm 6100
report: rpm 2600
